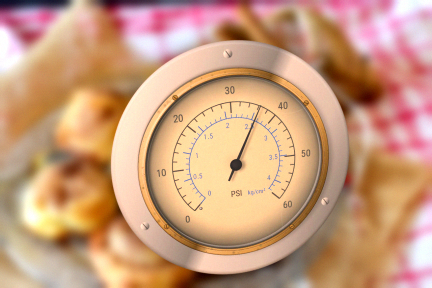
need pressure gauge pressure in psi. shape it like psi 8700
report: psi 36
